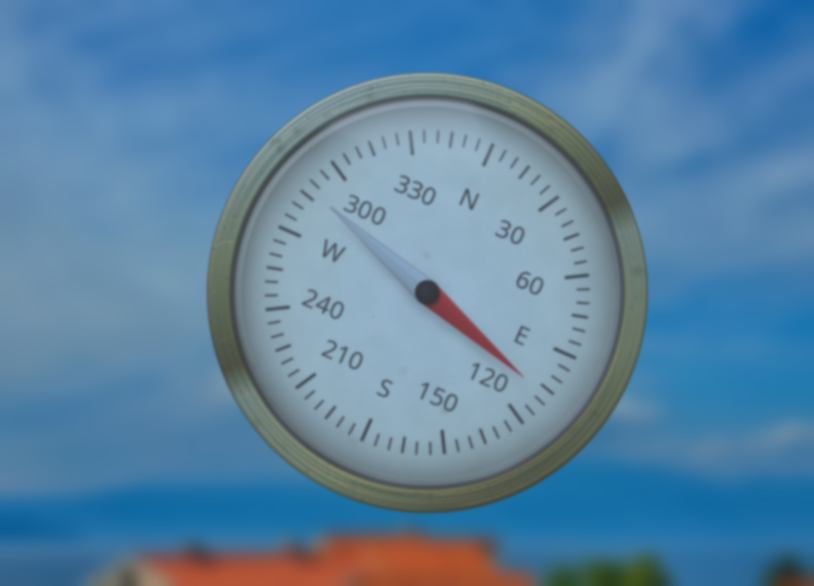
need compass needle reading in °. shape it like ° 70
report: ° 107.5
